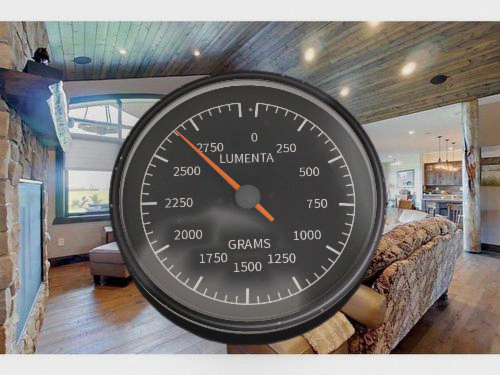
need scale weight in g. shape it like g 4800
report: g 2650
